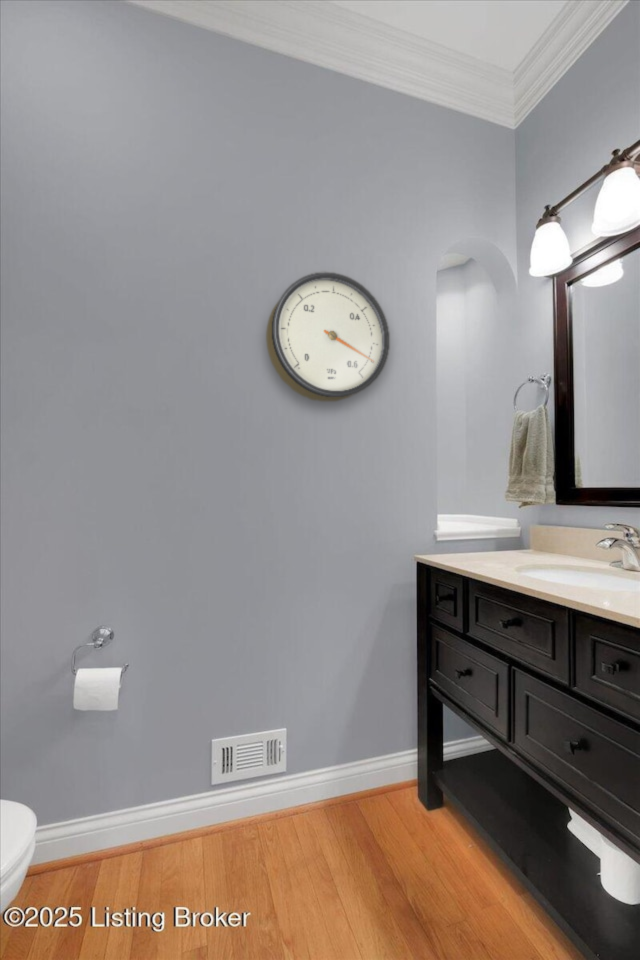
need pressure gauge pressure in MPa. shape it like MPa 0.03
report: MPa 0.55
